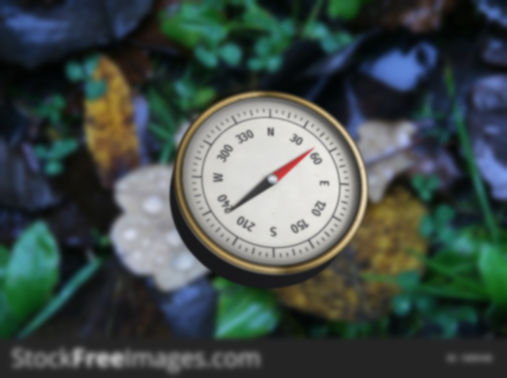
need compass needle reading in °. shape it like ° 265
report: ° 50
